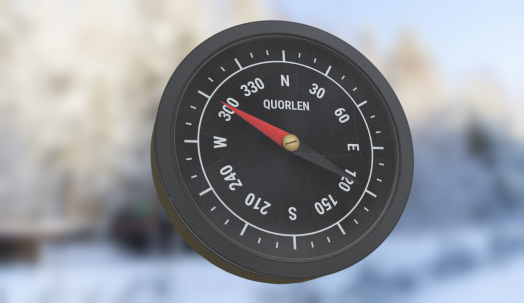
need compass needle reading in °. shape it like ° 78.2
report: ° 300
